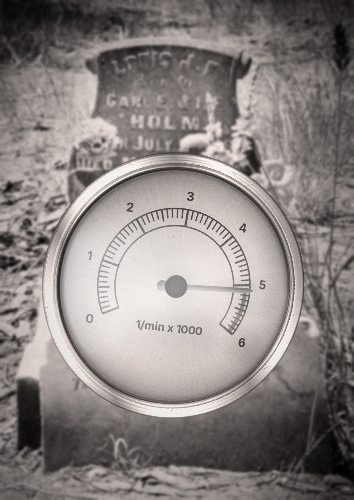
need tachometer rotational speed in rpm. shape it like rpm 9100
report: rpm 5100
